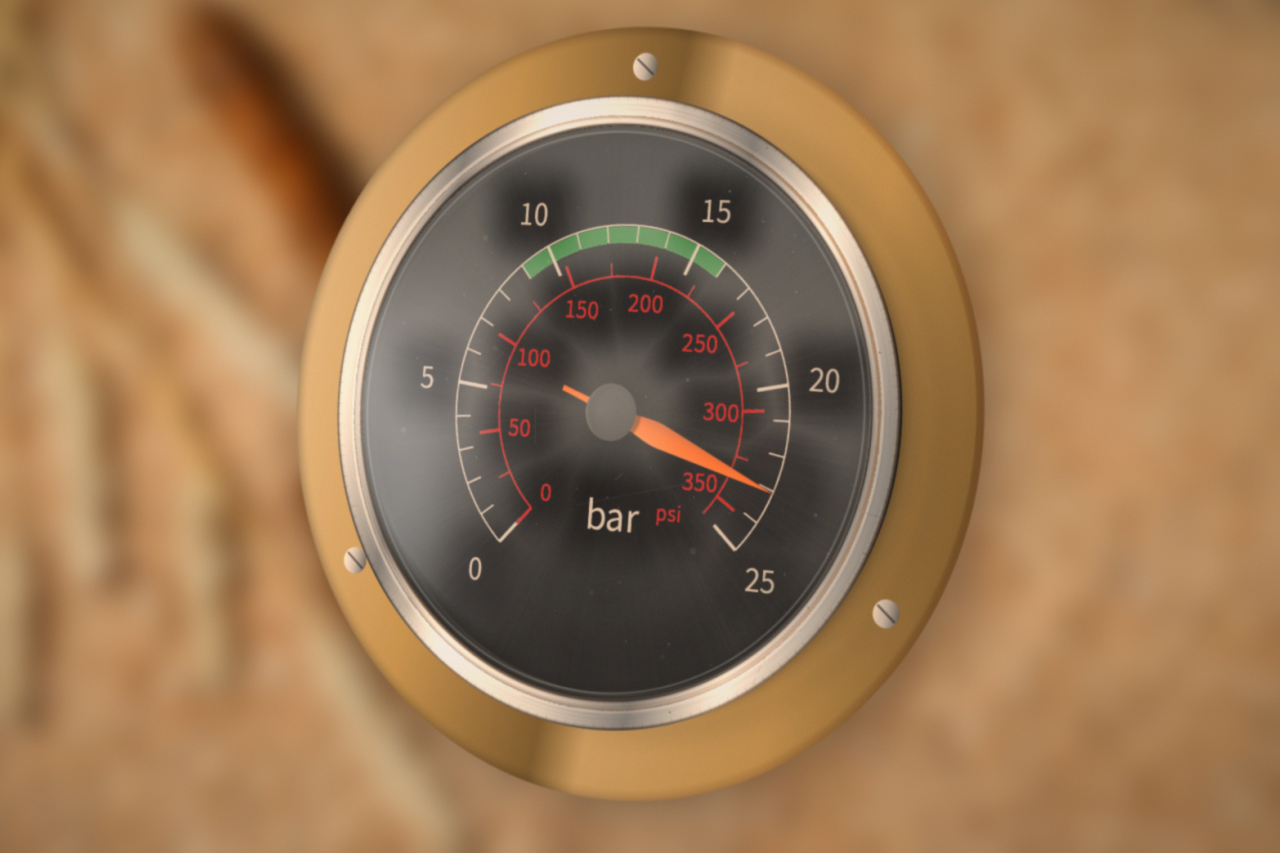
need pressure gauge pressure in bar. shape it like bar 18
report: bar 23
